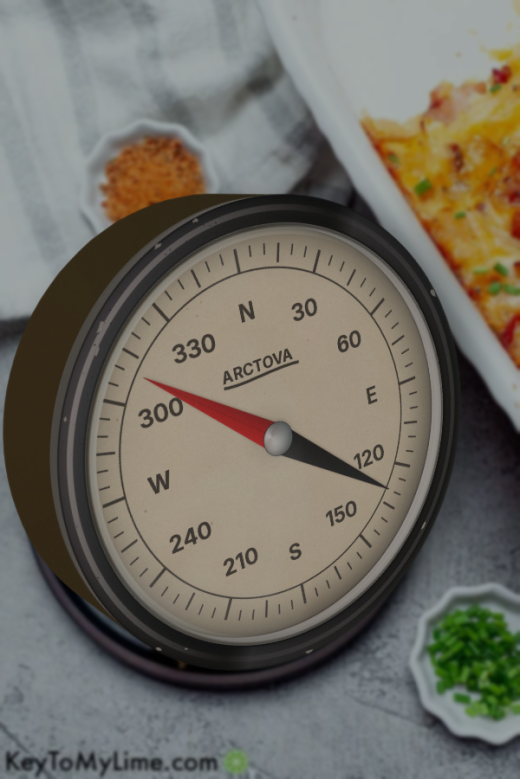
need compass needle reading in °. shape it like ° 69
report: ° 310
